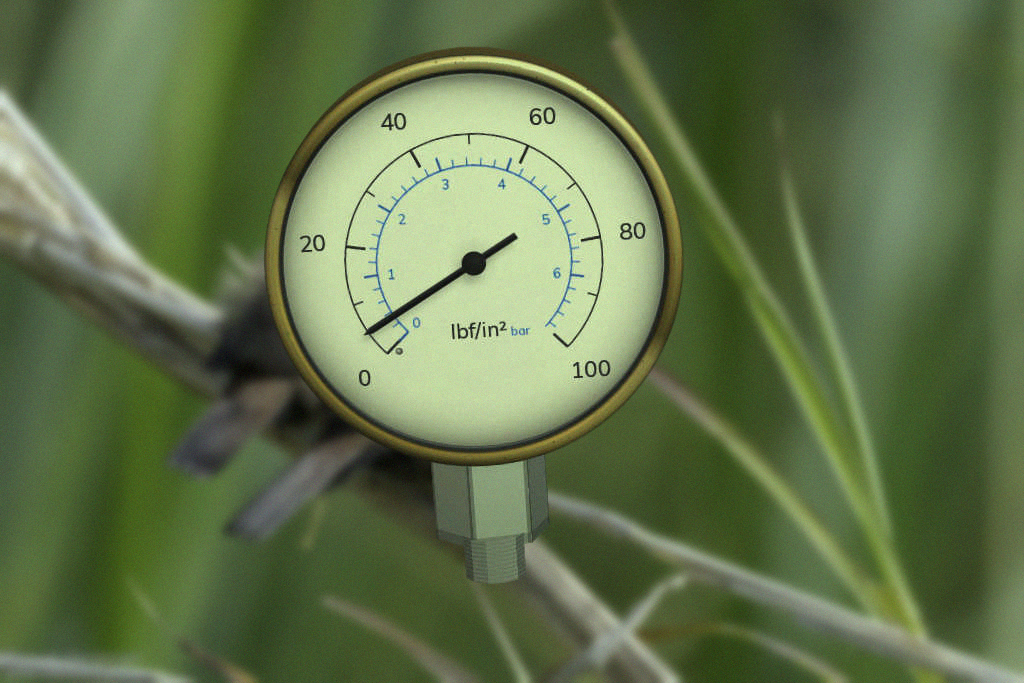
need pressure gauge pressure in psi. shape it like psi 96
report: psi 5
